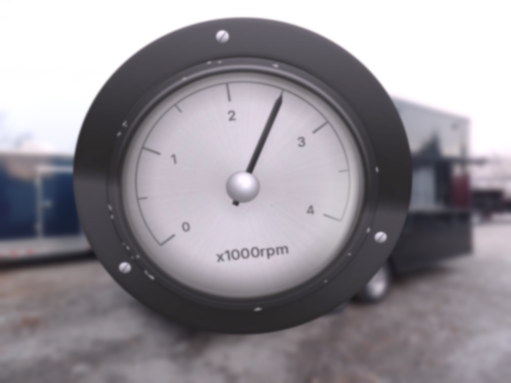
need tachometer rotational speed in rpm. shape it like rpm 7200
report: rpm 2500
